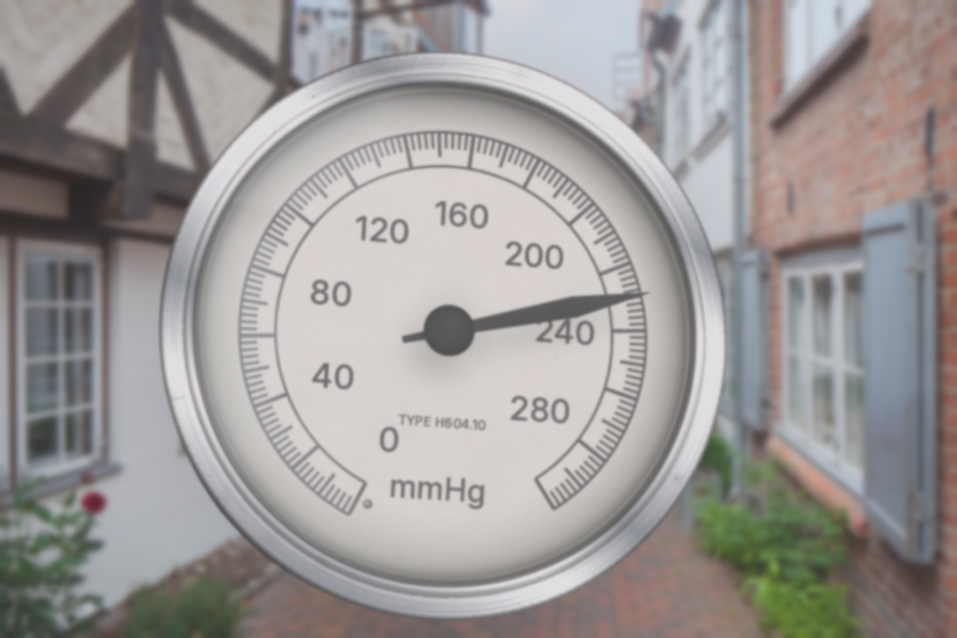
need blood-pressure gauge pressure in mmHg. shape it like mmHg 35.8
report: mmHg 230
